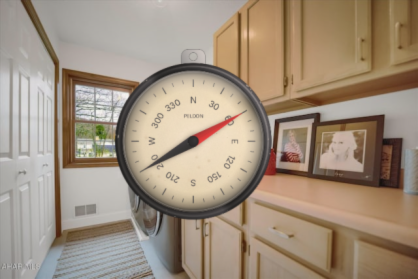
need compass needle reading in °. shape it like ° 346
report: ° 60
